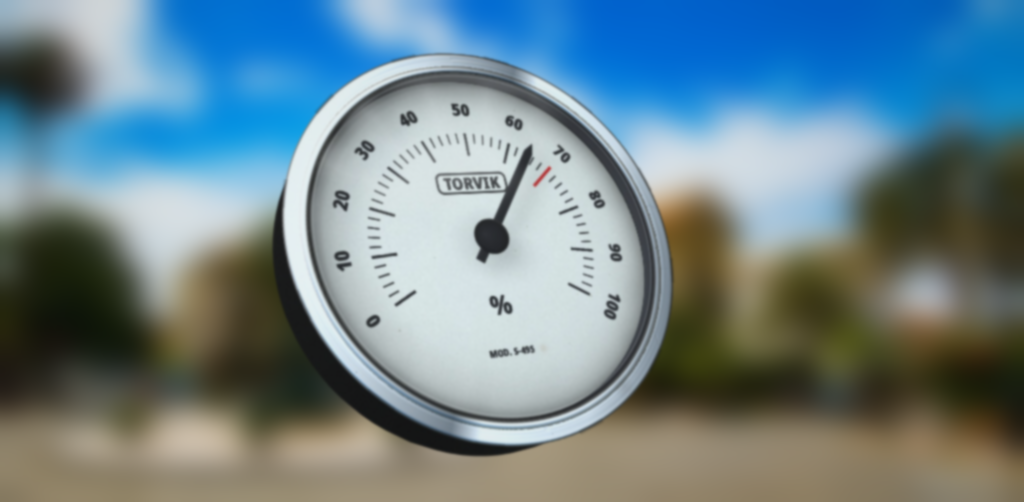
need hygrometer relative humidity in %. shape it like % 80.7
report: % 64
